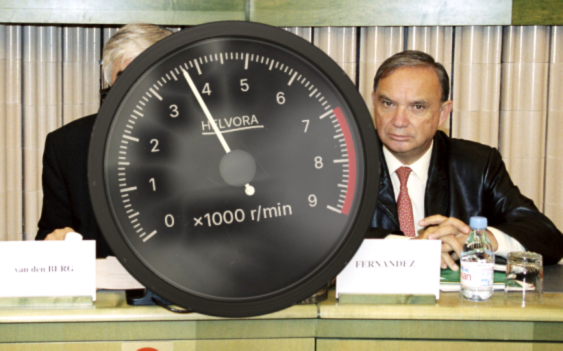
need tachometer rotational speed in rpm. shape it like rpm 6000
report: rpm 3700
